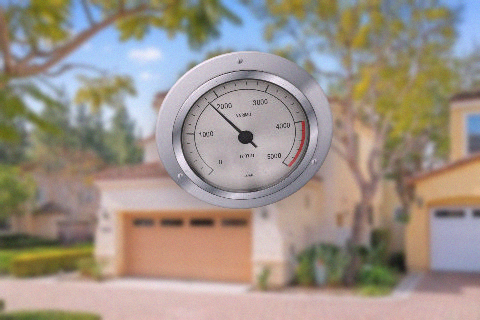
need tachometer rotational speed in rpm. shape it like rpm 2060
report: rpm 1800
